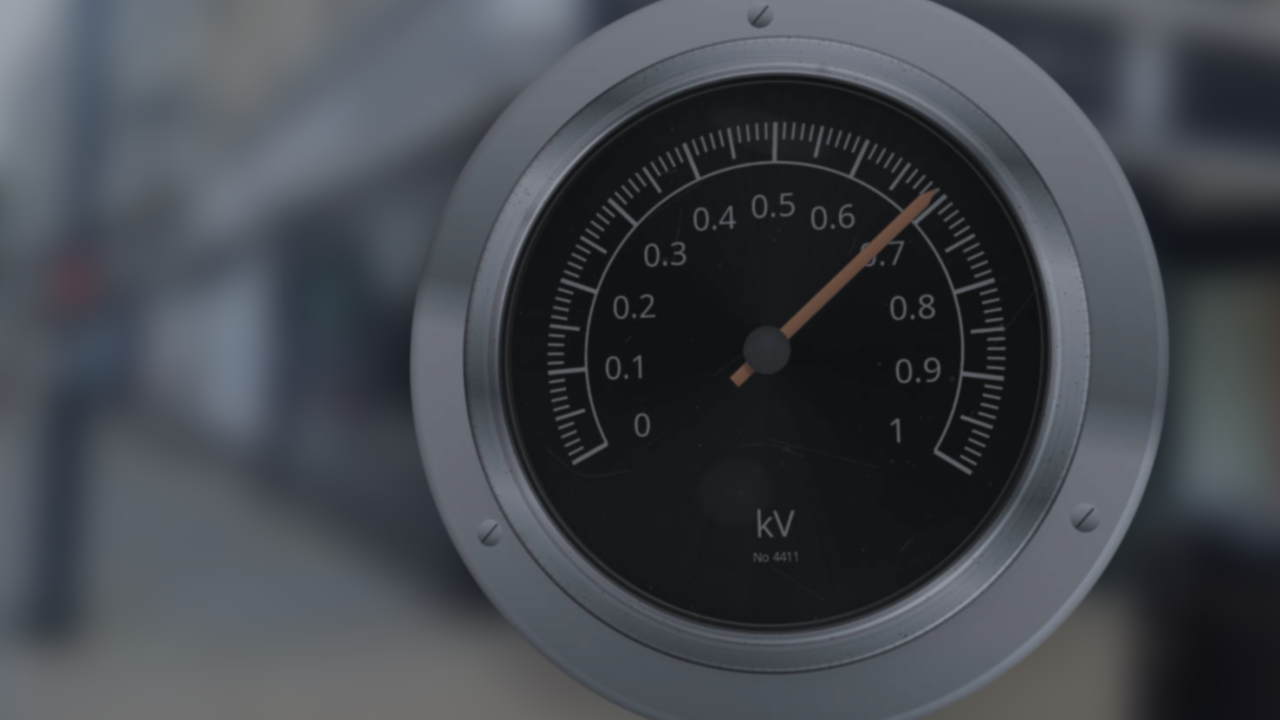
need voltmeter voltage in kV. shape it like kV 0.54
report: kV 0.69
